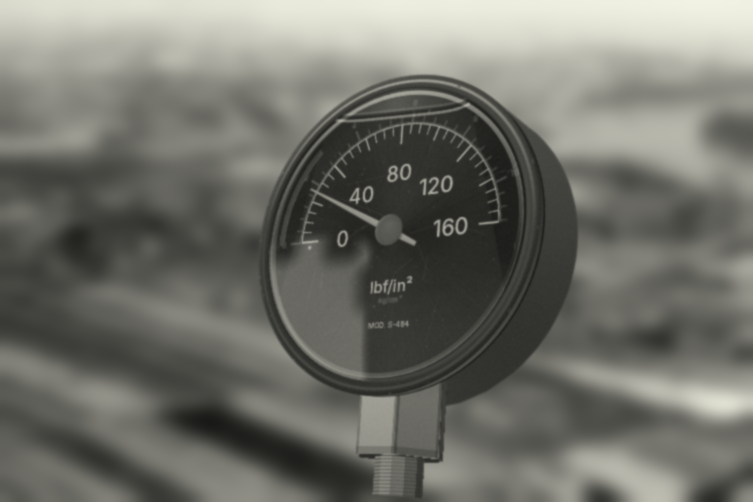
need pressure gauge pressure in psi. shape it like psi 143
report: psi 25
